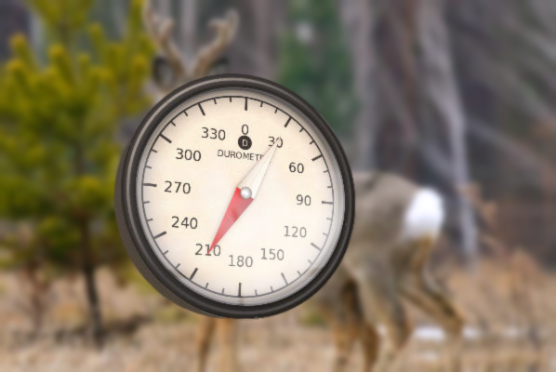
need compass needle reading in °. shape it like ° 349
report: ° 210
